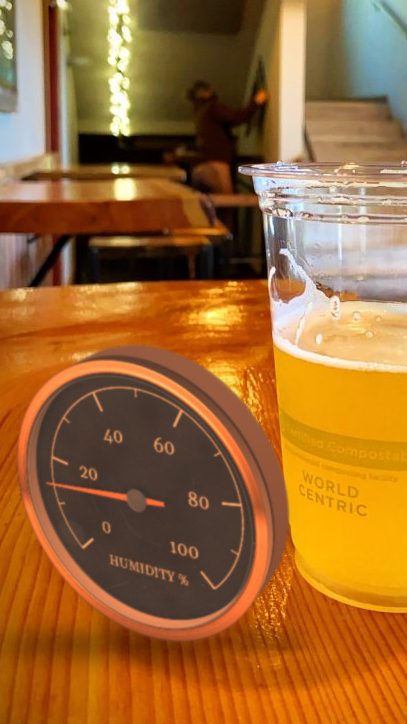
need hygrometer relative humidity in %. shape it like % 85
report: % 15
